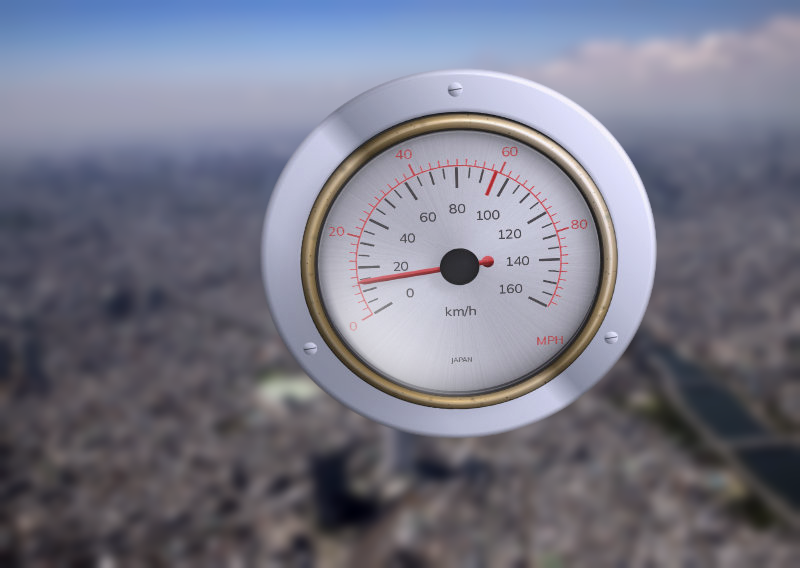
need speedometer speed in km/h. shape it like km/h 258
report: km/h 15
